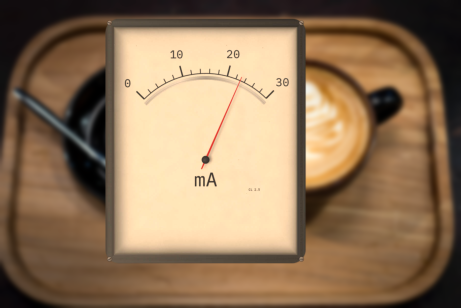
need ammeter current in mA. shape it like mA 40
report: mA 23
